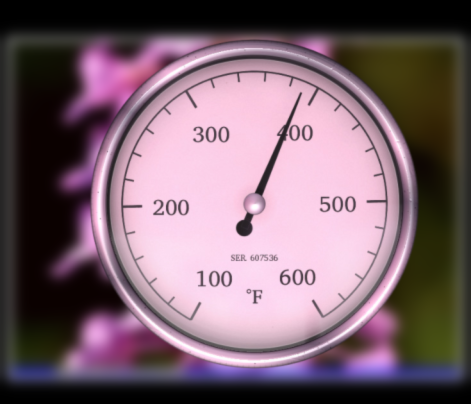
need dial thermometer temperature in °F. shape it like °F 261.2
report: °F 390
